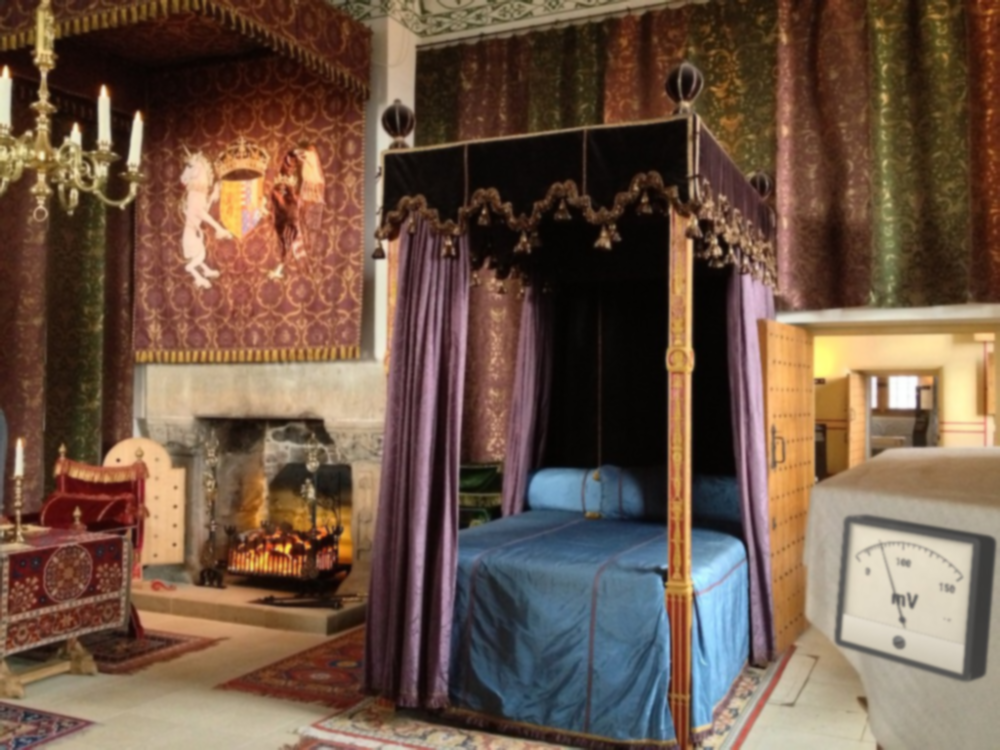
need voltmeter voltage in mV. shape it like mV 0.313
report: mV 75
